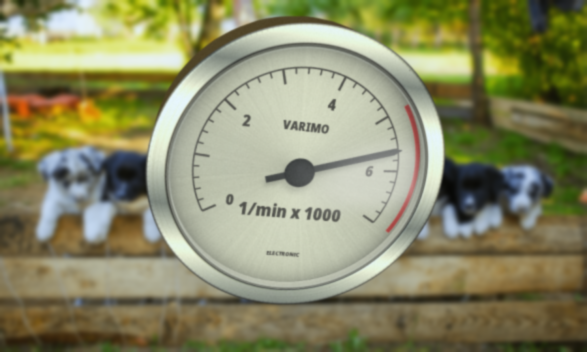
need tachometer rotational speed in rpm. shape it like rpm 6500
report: rpm 5600
